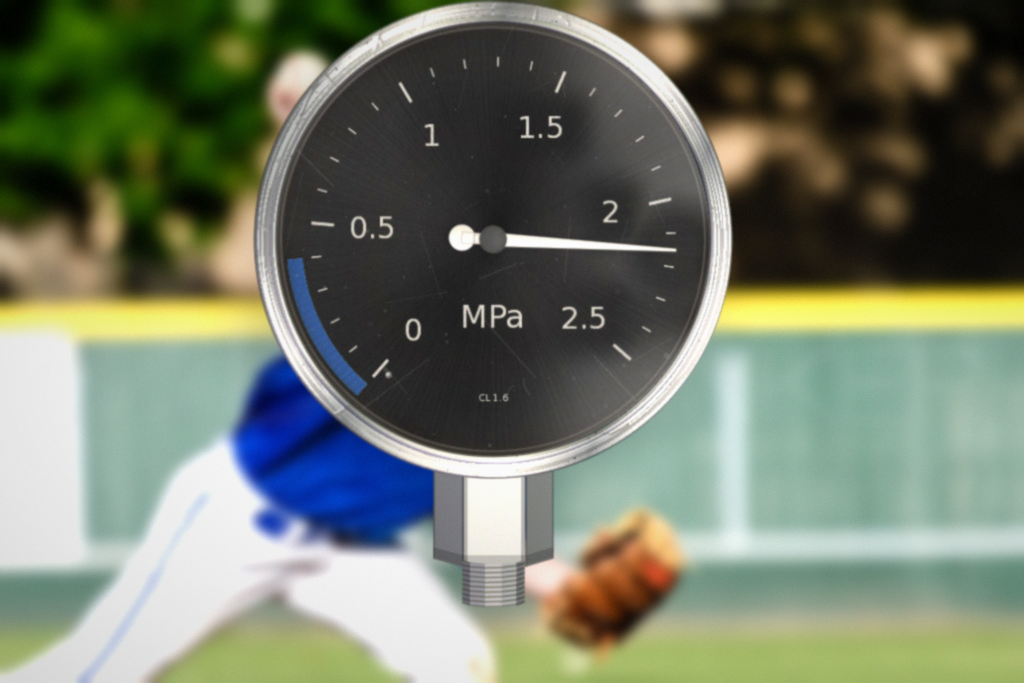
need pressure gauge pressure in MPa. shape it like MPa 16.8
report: MPa 2.15
